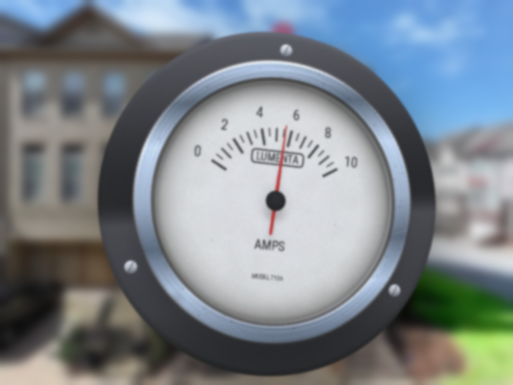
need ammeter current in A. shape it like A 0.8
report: A 5.5
